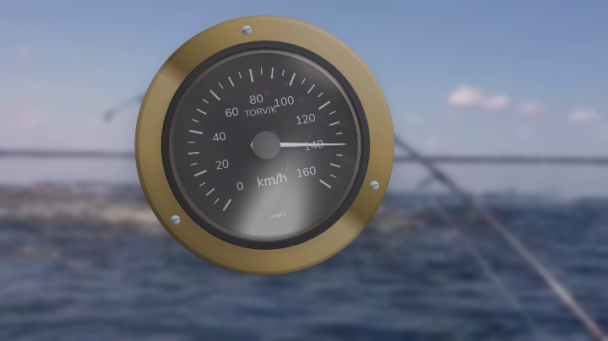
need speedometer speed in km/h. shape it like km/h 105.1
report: km/h 140
